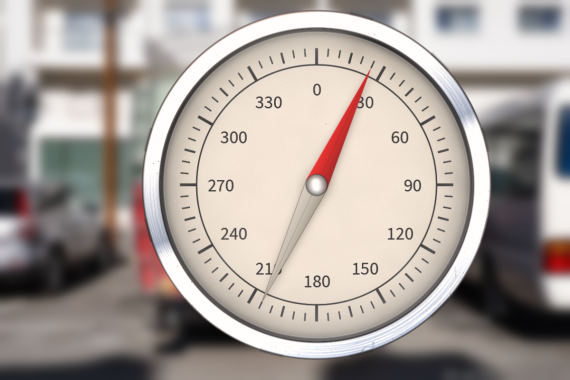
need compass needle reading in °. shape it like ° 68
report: ° 25
